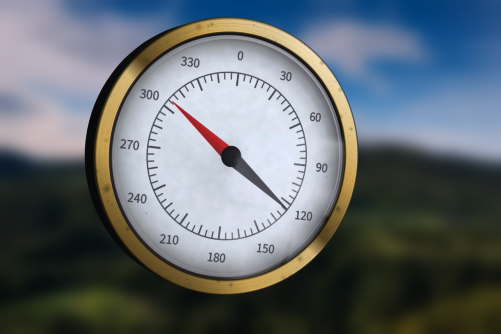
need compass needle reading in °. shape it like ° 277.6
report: ° 305
